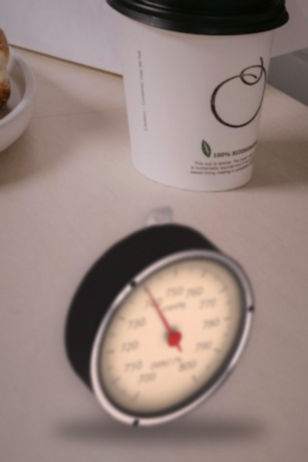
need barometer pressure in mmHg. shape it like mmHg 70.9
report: mmHg 740
